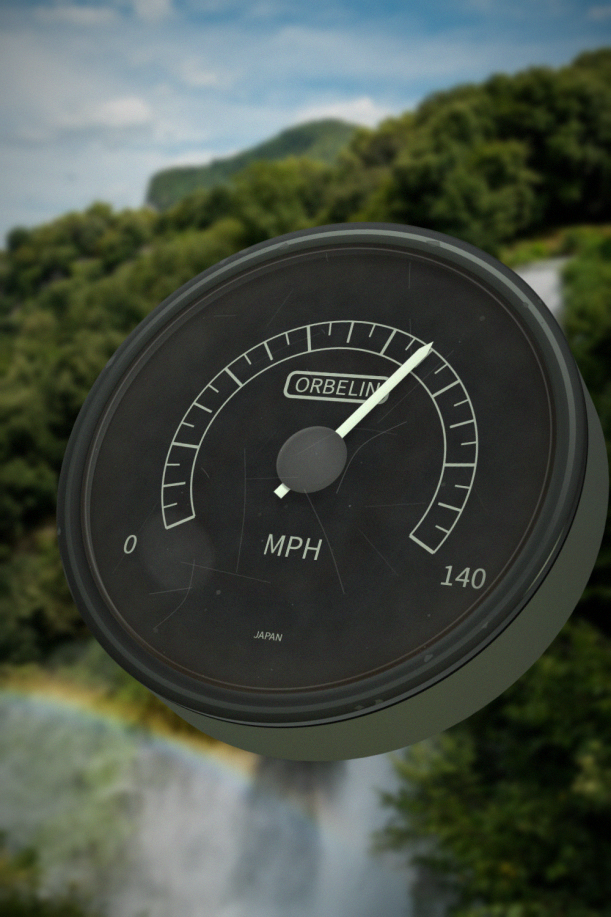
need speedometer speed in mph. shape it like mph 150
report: mph 90
